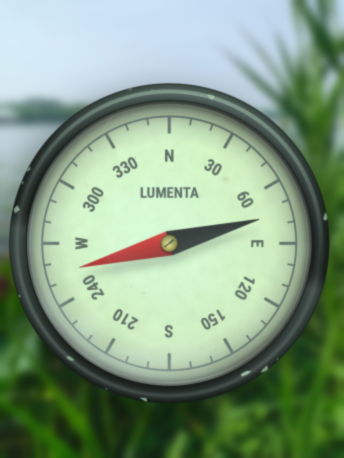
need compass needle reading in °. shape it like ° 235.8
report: ° 255
